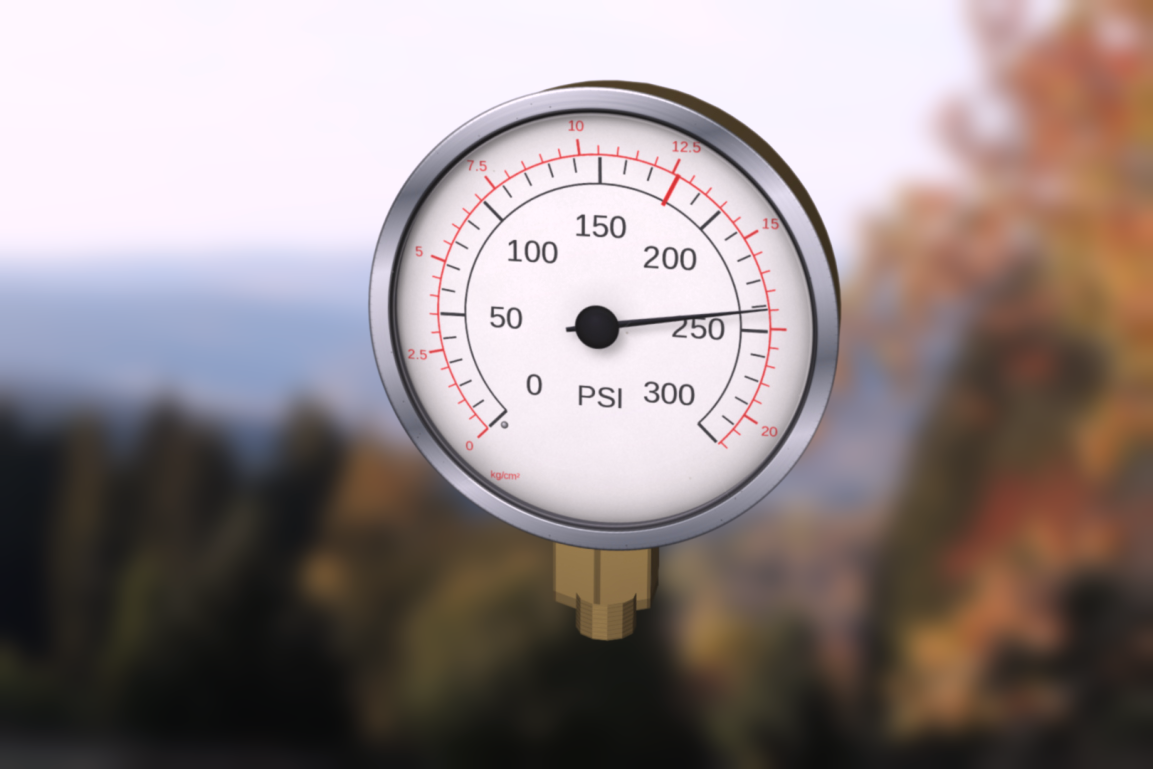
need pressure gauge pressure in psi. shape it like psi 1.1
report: psi 240
